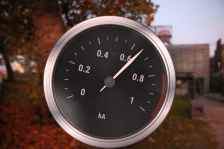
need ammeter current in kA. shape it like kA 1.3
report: kA 0.65
